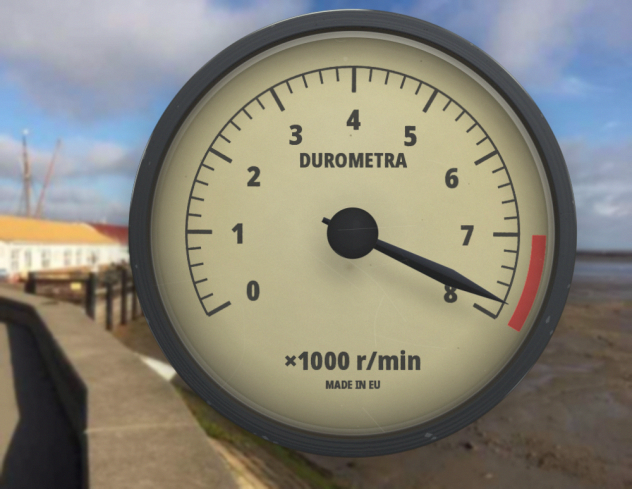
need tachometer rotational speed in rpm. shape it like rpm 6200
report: rpm 7800
